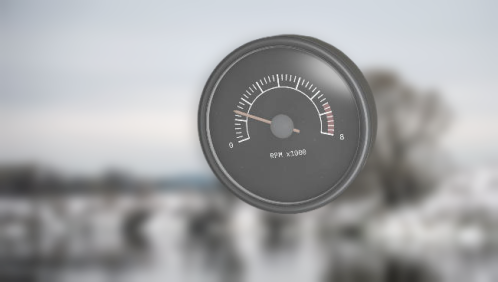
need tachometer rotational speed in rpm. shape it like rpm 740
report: rpm 1400
